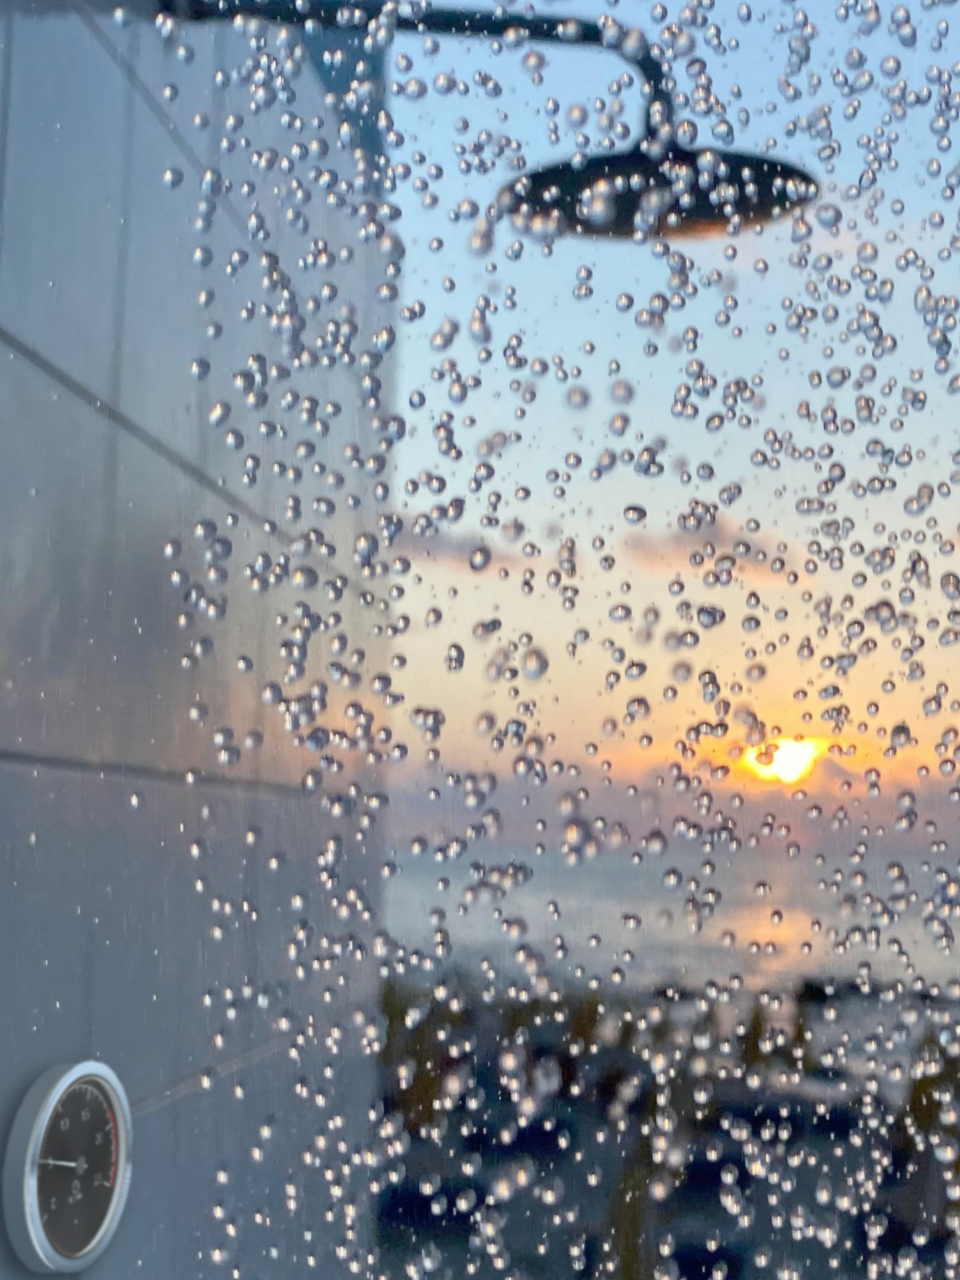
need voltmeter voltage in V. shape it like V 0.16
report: V 5
